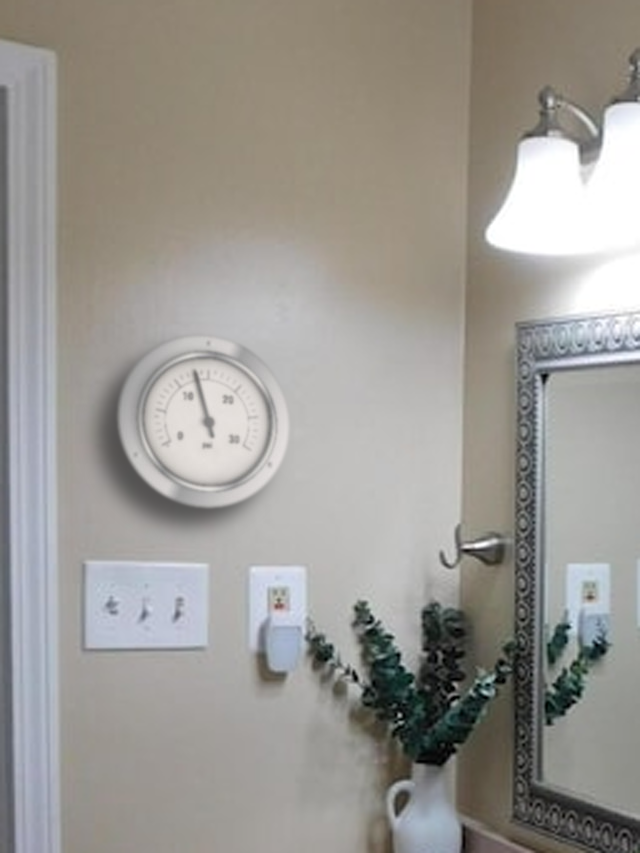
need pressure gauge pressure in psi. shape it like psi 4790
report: psi 13
